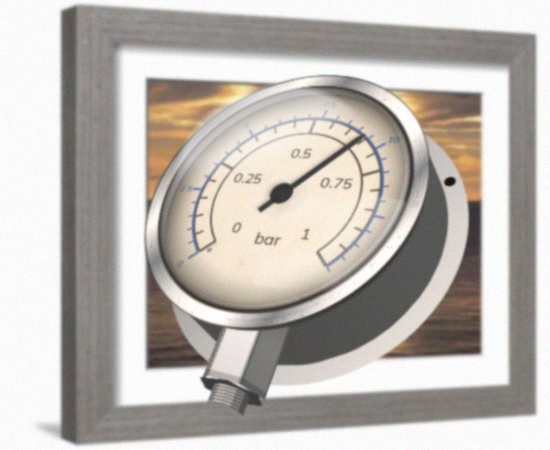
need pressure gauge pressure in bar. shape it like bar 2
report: bar 0.65
